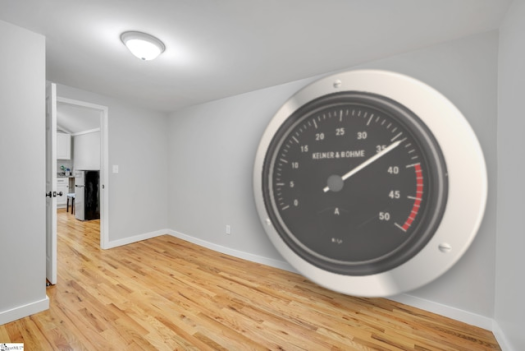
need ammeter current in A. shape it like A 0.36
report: A 36
